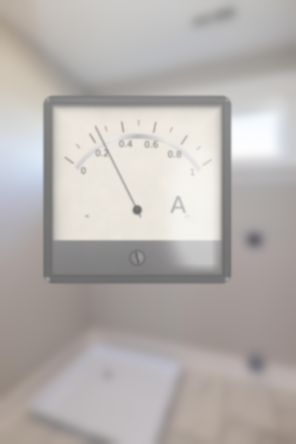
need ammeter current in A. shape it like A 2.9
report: A 0.25
